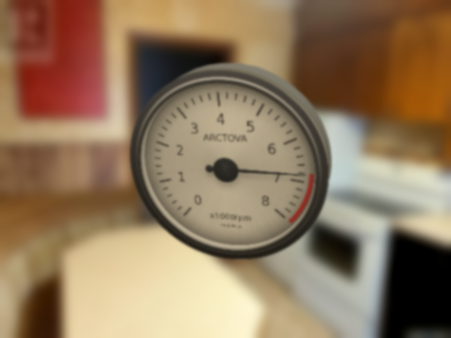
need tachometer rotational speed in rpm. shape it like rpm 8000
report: rpm 6800
